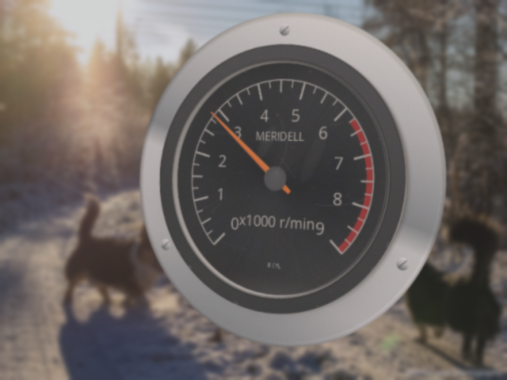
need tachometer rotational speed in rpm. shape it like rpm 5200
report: rpm 2875
